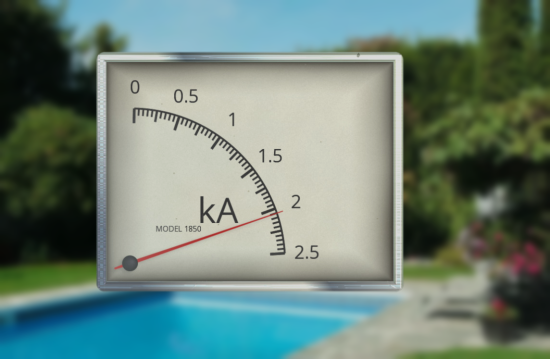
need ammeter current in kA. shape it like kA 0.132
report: kA 2.05
